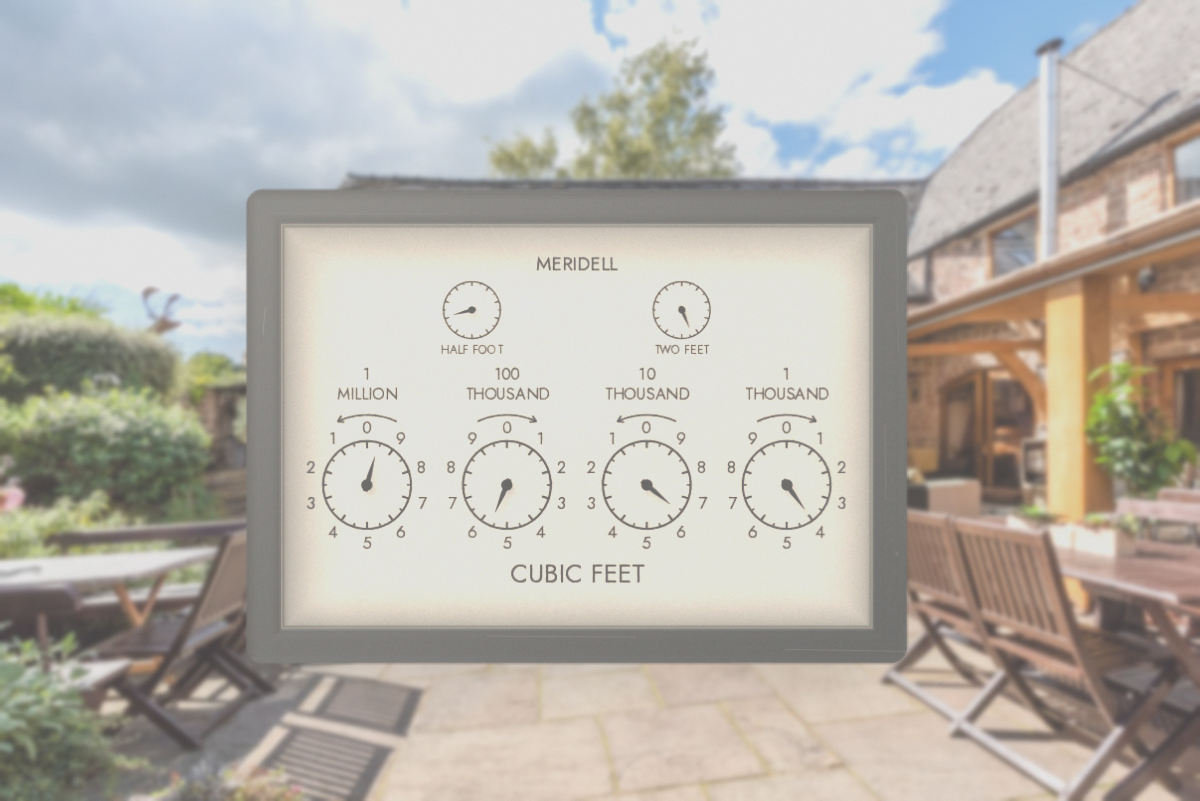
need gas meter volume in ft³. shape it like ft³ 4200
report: ft³ 956400
